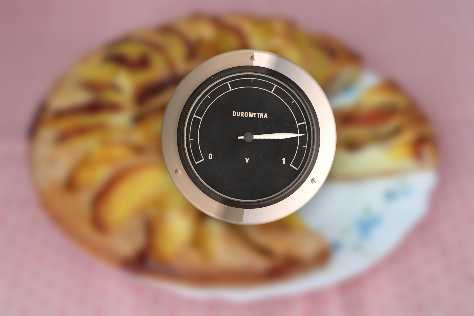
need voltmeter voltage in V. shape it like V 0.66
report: V 0.85
